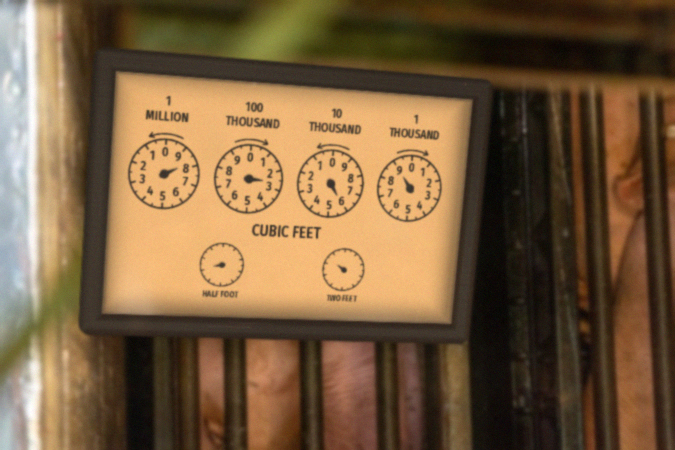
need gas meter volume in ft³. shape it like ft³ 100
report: ft³ 825900
